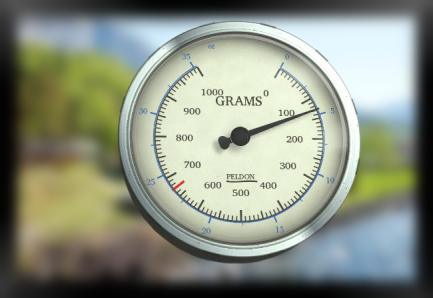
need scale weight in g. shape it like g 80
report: g 130
